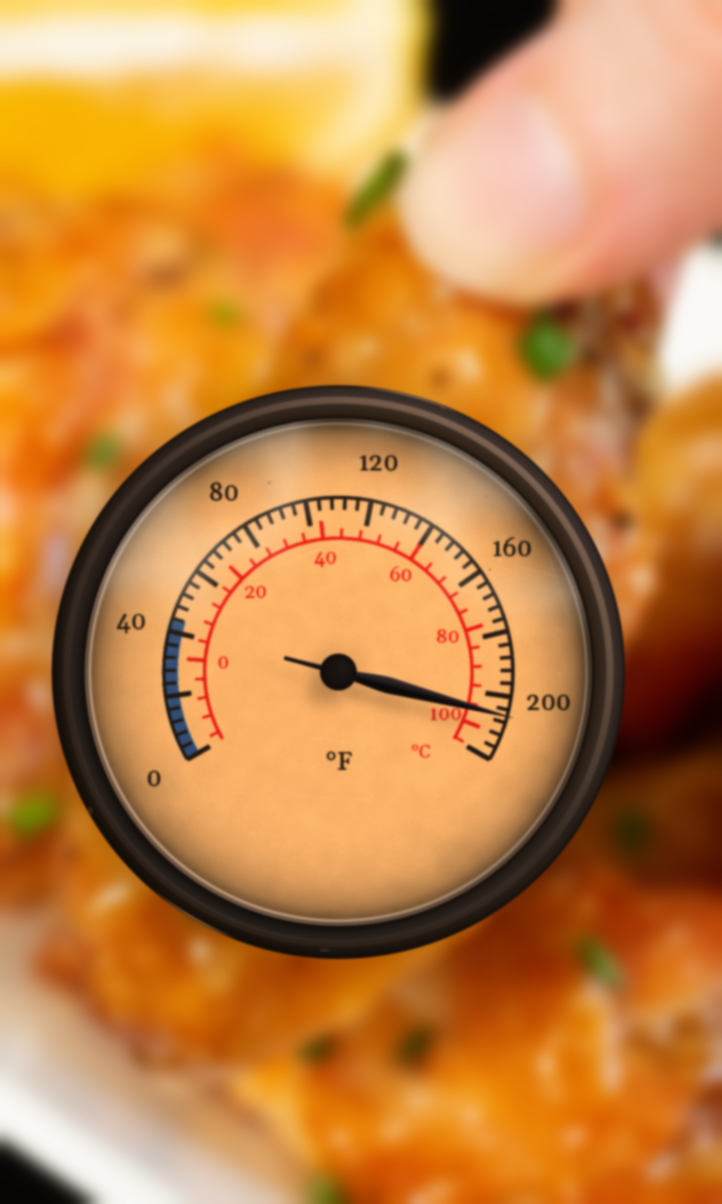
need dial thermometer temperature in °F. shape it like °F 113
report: °F 206
